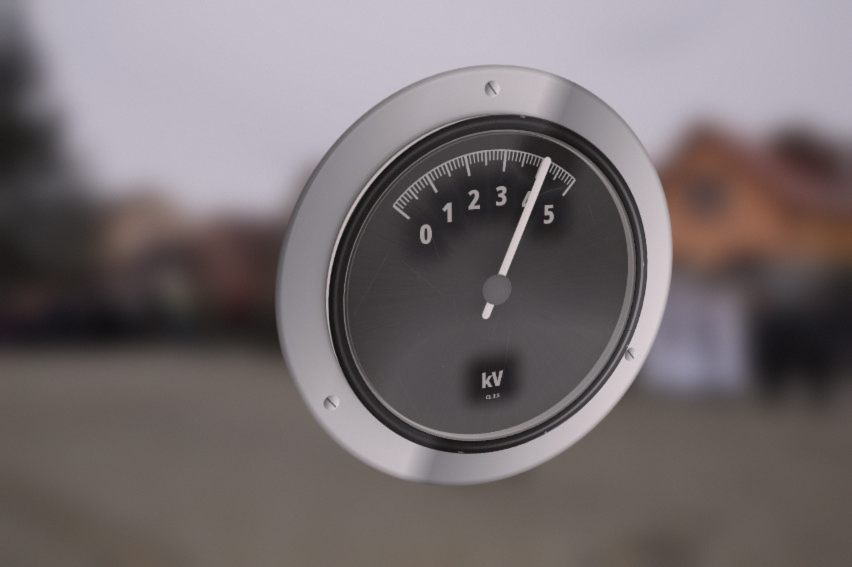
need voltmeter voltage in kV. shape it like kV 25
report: kV 4
